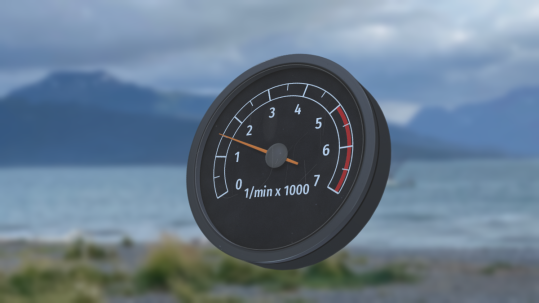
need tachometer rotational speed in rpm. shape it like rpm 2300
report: rpm 1500
